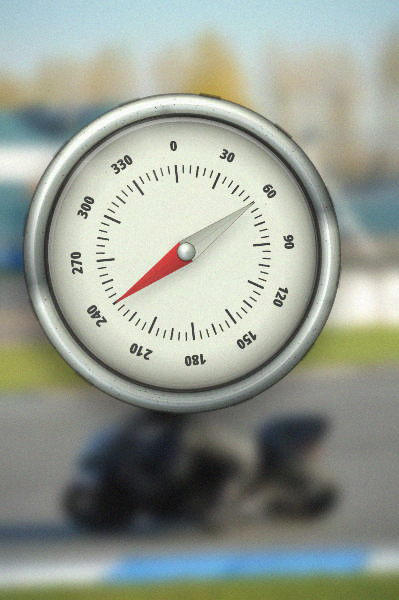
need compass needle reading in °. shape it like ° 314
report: ° 240
